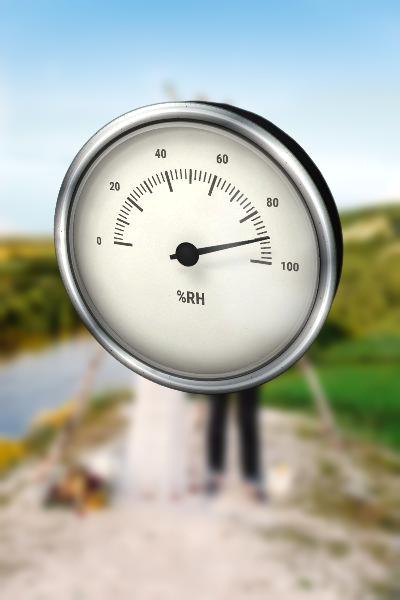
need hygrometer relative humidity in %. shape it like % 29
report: % 90
